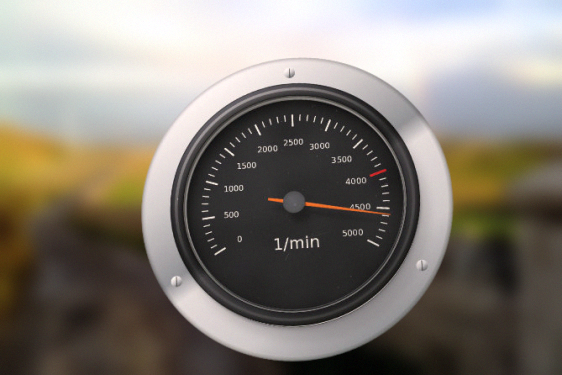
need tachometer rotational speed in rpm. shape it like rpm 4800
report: rpm 4600
